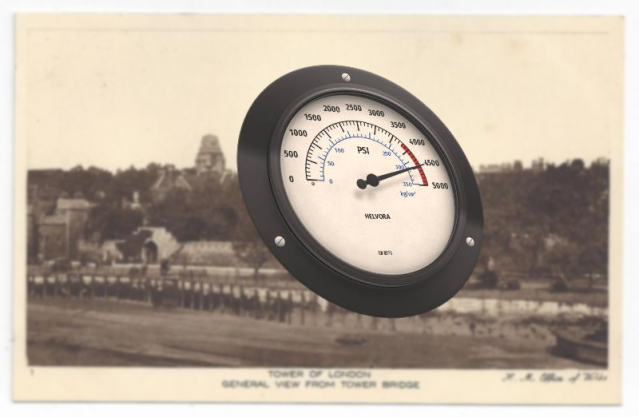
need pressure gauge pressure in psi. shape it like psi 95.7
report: psi 4500
